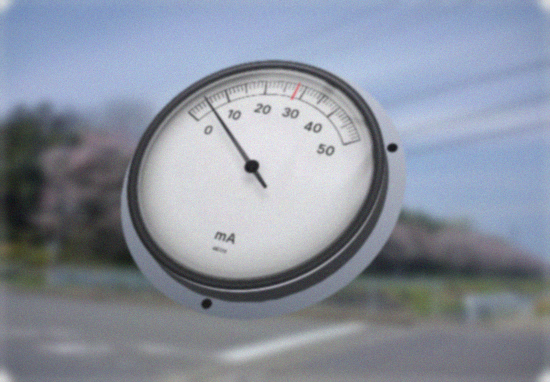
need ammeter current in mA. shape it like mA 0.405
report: mA 5
